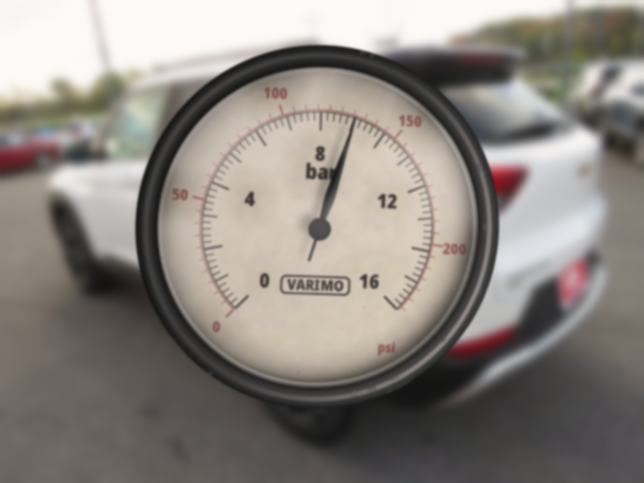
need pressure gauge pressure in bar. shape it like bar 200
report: bar 9
